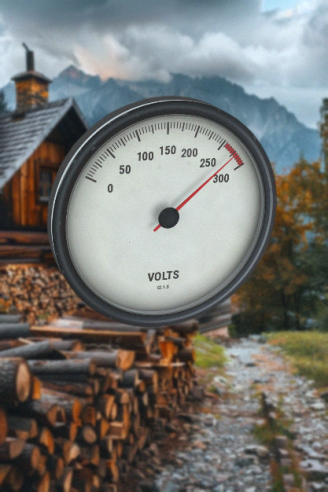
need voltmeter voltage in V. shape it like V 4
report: V 275
